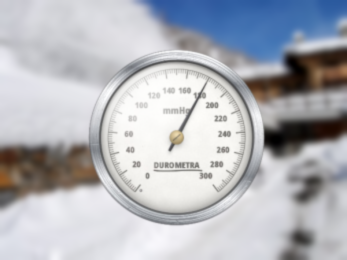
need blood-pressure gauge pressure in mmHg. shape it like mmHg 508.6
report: mmHg 180
